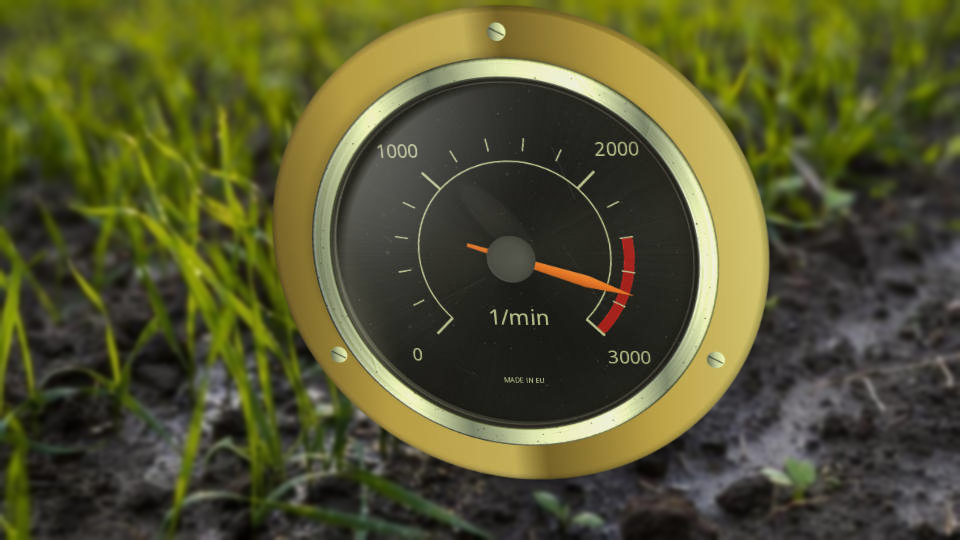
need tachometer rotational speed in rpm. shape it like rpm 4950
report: rpm 2700
